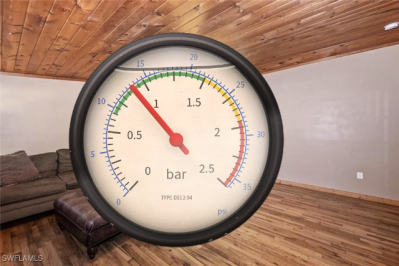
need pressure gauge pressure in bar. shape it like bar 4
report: bar 0.9
